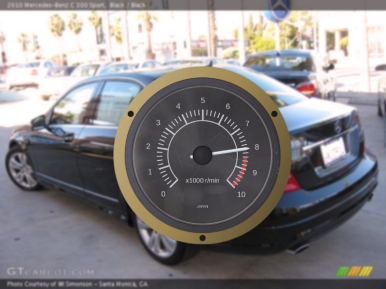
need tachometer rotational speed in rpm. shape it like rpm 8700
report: rpm 8000
